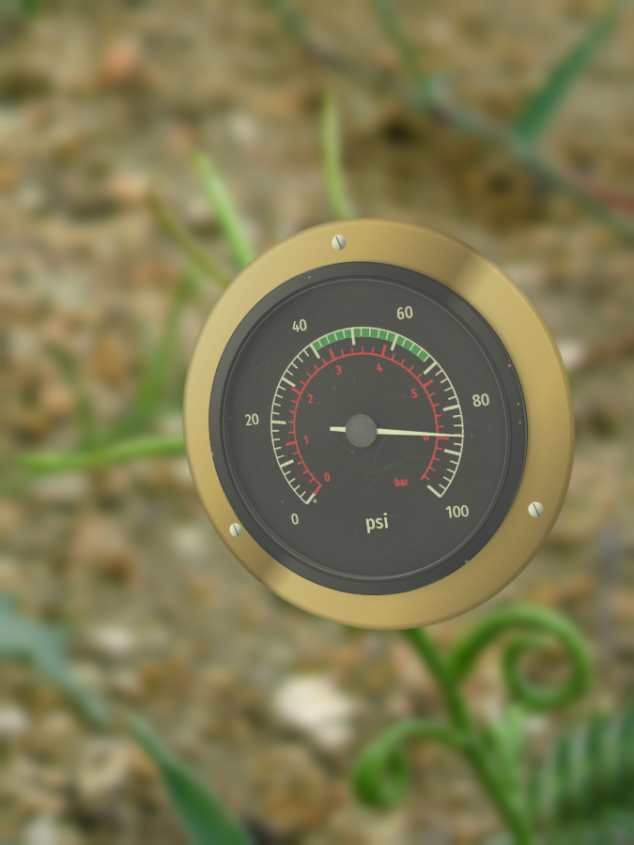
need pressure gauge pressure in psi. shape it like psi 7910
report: psi 86
